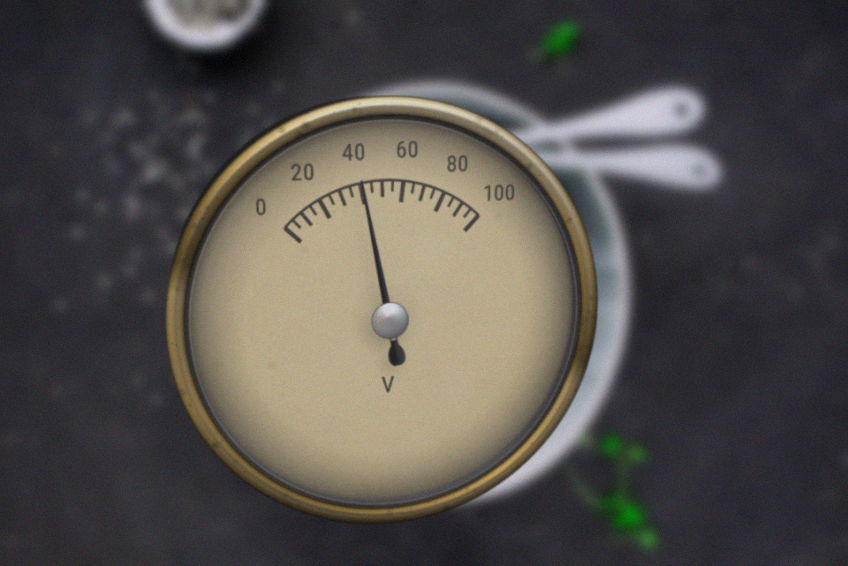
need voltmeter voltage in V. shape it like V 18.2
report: V 40
